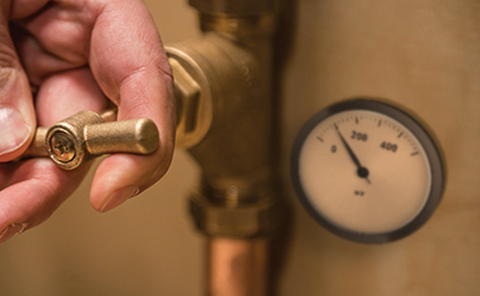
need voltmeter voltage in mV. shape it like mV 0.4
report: mV 100
